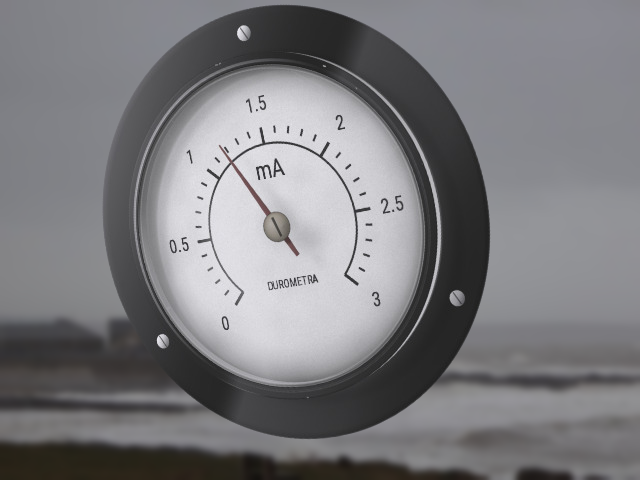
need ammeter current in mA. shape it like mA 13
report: mA 1.2
